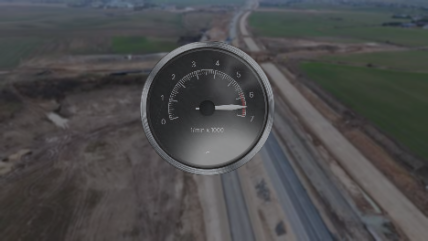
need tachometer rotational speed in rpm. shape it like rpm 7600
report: rpm 6500
